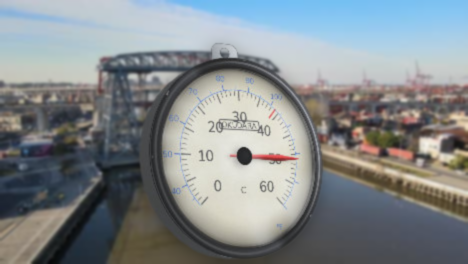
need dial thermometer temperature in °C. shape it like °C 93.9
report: °C 50
